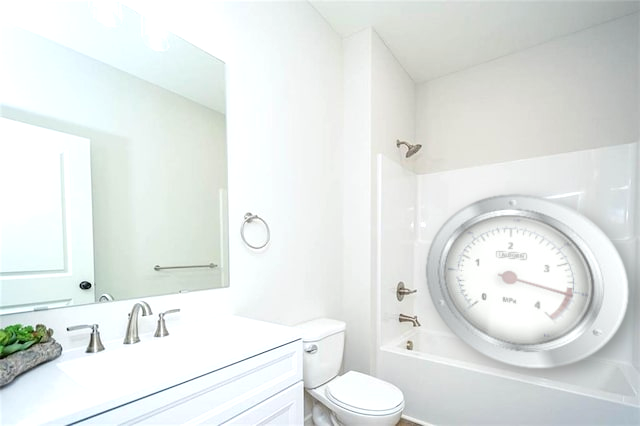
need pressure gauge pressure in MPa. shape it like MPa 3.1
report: MPa 3.5
